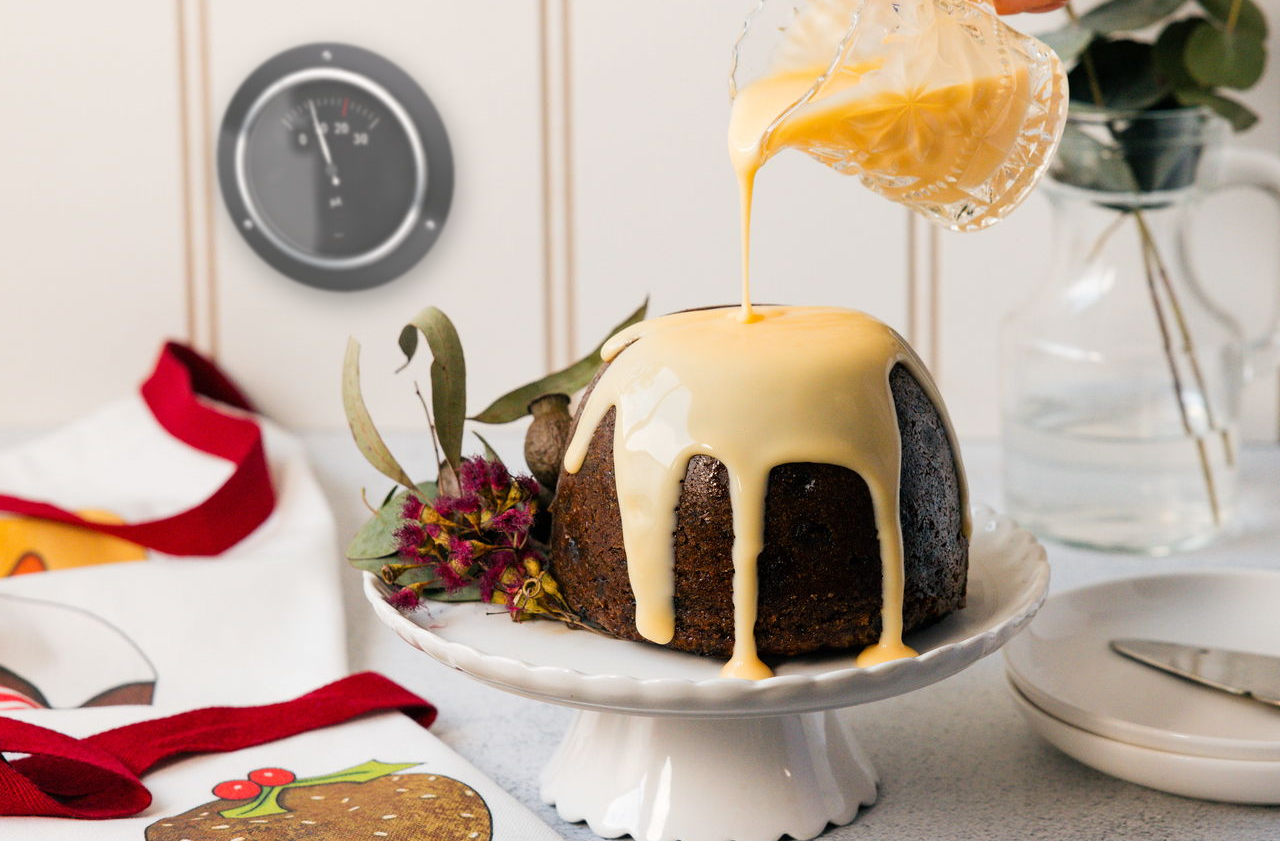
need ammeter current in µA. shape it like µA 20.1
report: µA 10
